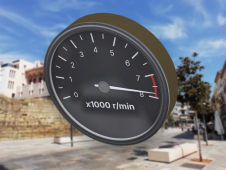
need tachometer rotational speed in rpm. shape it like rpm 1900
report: rpm 7750
